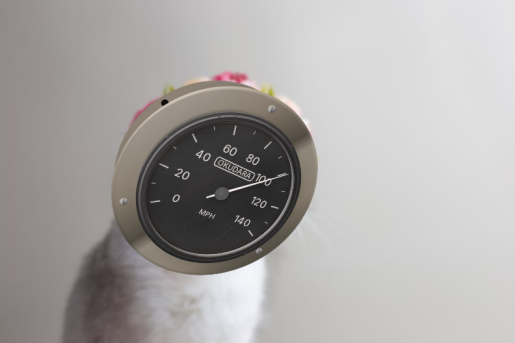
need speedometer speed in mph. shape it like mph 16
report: mph 100
